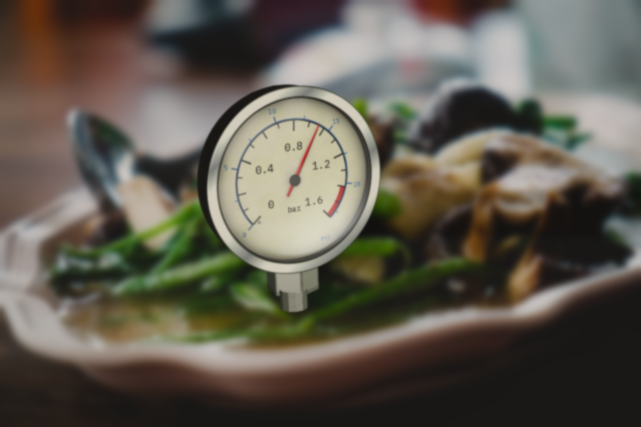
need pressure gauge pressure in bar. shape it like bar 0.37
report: bar 0.95
